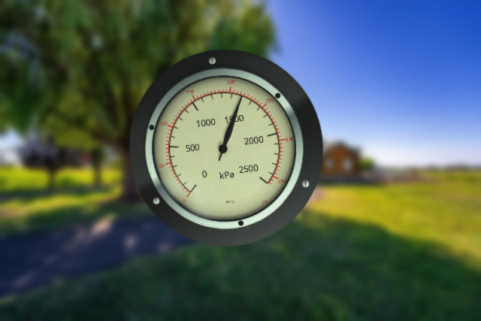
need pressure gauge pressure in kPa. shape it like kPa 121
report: kPa 1500
